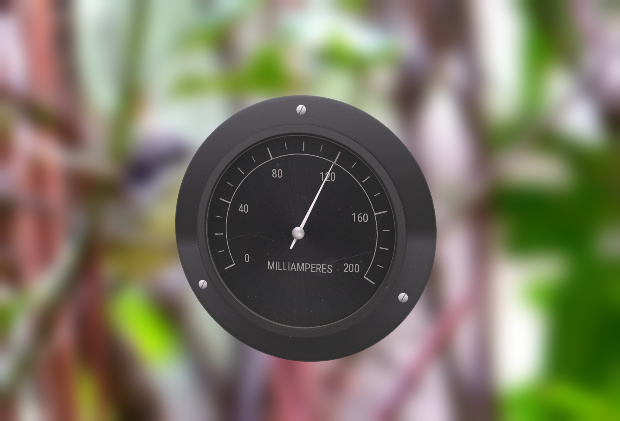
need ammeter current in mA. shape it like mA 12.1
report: mA 120
